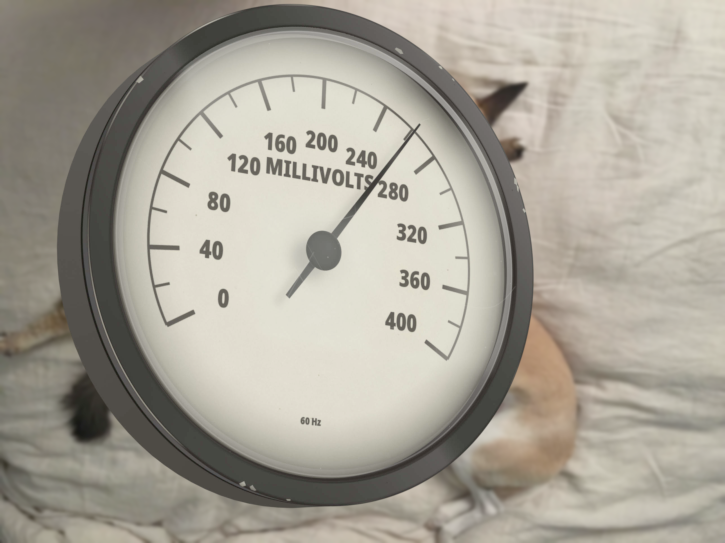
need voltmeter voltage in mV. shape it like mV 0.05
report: mV 260
